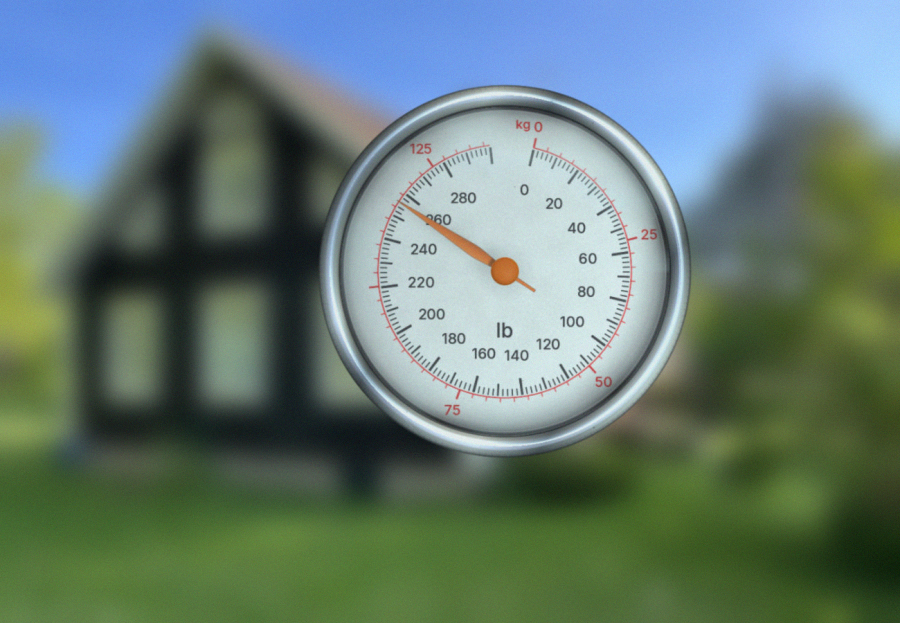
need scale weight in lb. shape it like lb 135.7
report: lb 256
